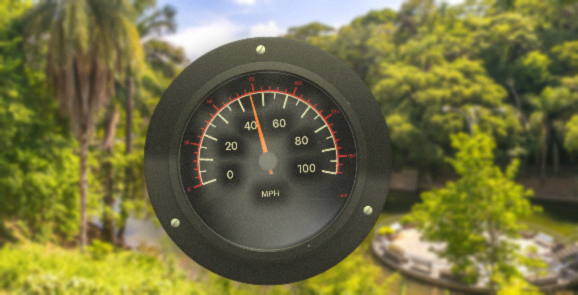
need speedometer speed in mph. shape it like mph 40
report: mph 45
